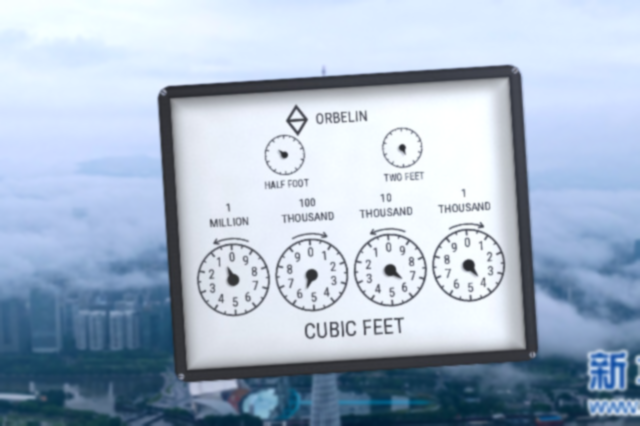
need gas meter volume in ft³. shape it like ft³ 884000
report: ft³ 56400
